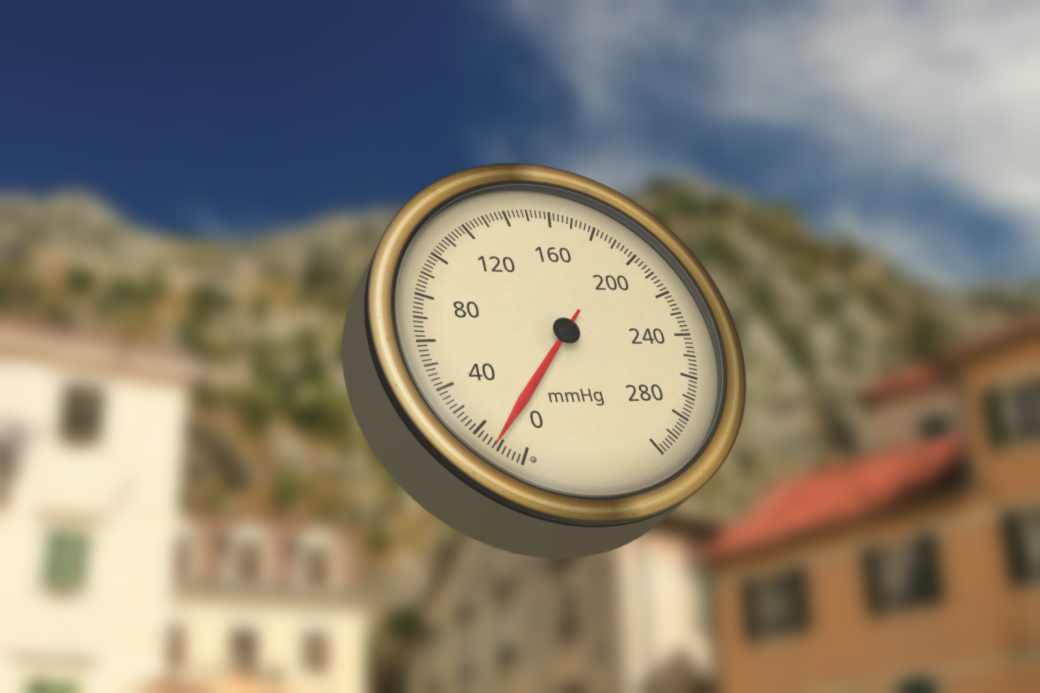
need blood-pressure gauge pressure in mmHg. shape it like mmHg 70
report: mmHg 12
